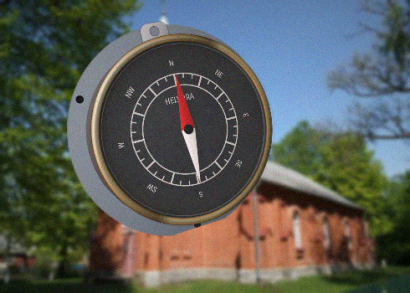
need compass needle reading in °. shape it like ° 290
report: ° 0
